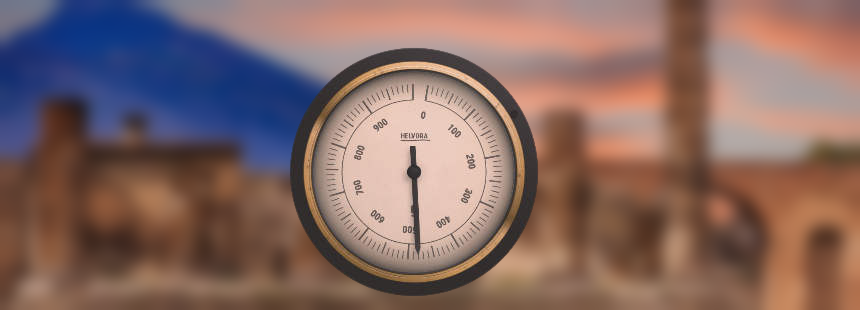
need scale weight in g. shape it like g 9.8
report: g 480
